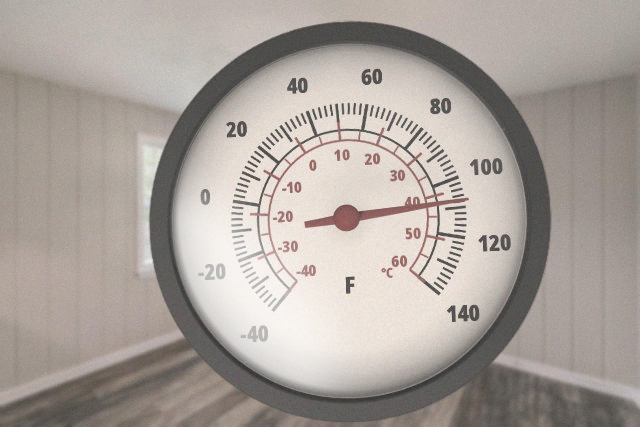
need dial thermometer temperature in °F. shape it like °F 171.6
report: °F 108
